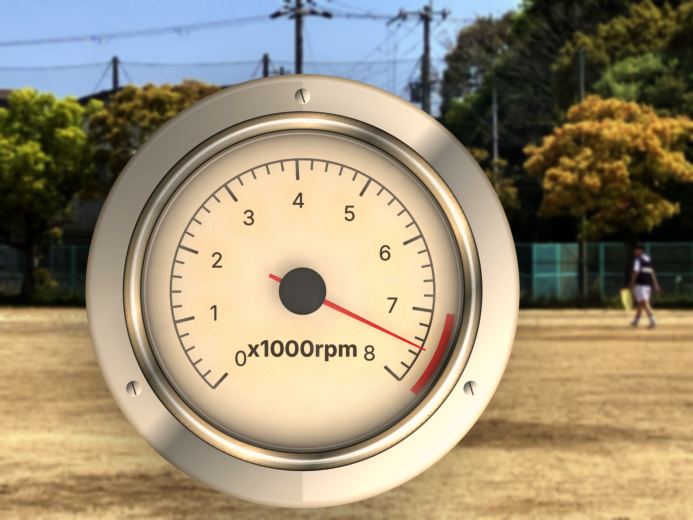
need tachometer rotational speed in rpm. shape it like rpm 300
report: rpm 7500
